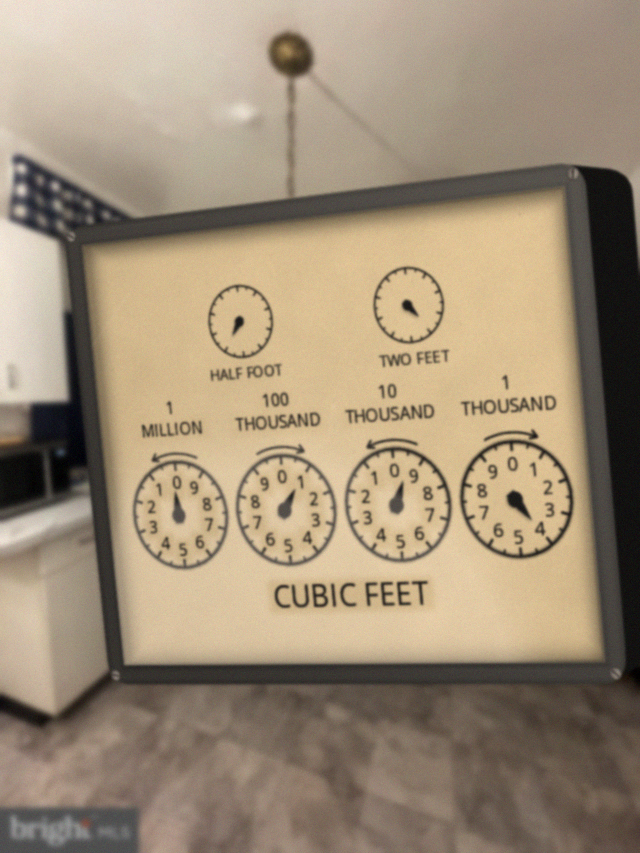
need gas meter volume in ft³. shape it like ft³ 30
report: ft³ 9400
